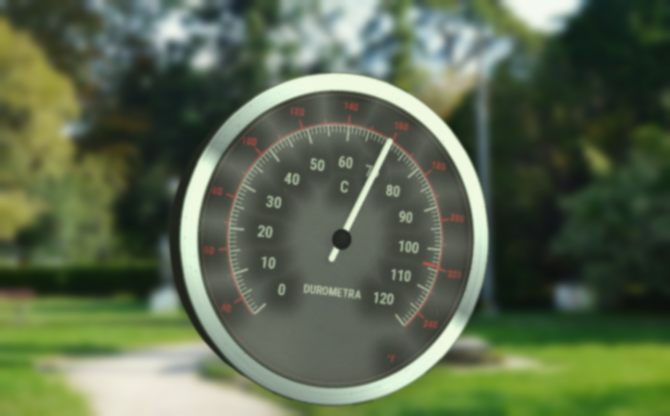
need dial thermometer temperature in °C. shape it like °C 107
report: °C 70
